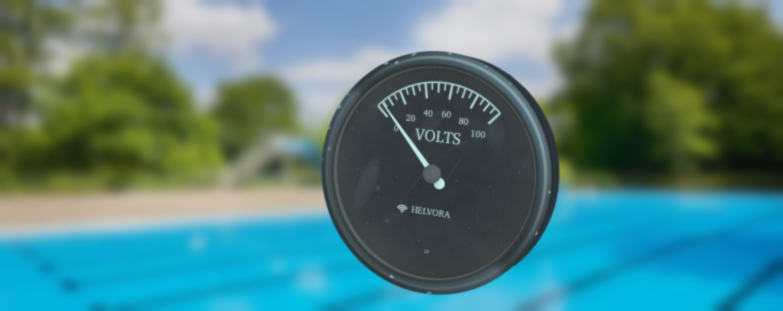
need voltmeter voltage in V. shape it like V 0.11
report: V 5
